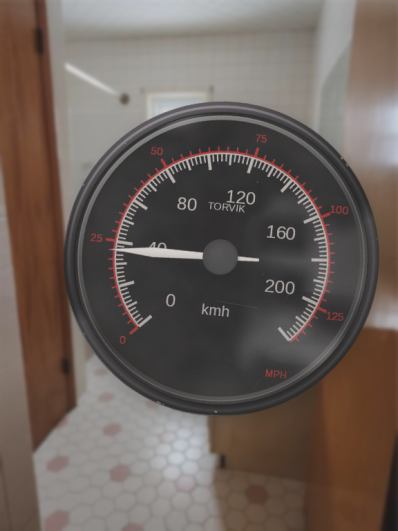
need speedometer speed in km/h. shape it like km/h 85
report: km/h 36
